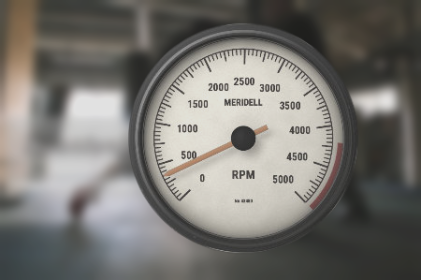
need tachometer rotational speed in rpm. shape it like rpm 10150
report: rpm 350
